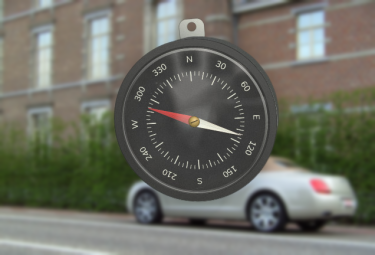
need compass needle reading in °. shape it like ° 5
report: ° 290
